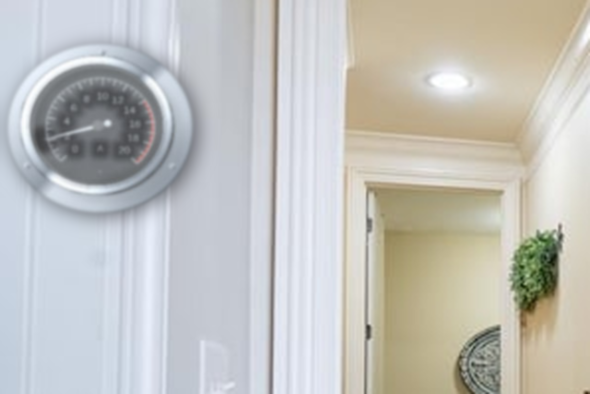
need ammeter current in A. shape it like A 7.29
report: A 2
